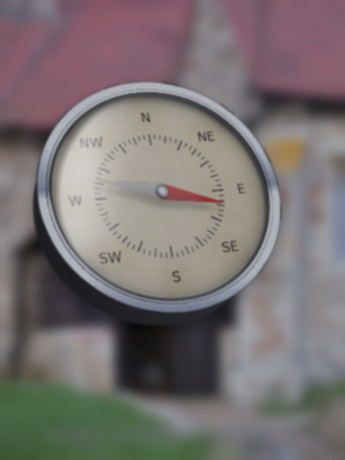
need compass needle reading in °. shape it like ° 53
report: ° 105
